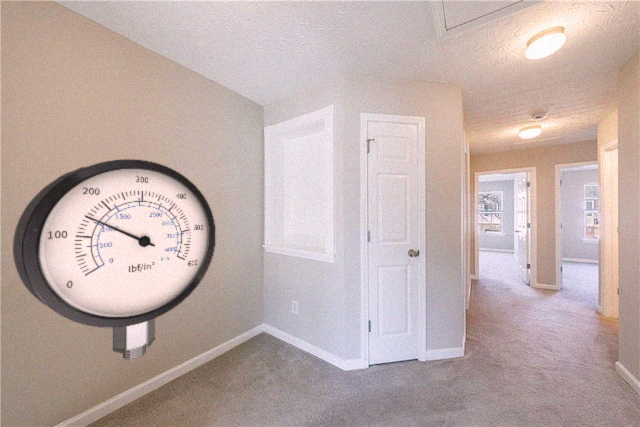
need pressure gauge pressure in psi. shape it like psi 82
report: psi 150
